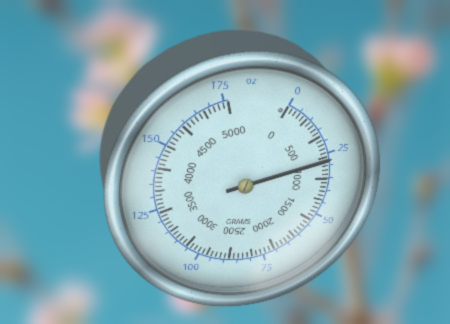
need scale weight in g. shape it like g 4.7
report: g 750
